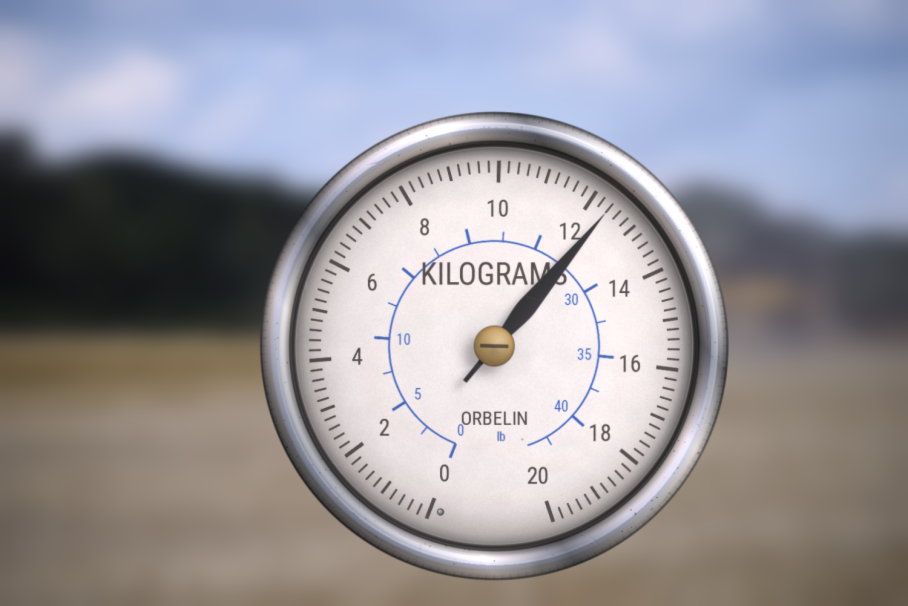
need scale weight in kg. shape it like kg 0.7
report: kg 12.4
